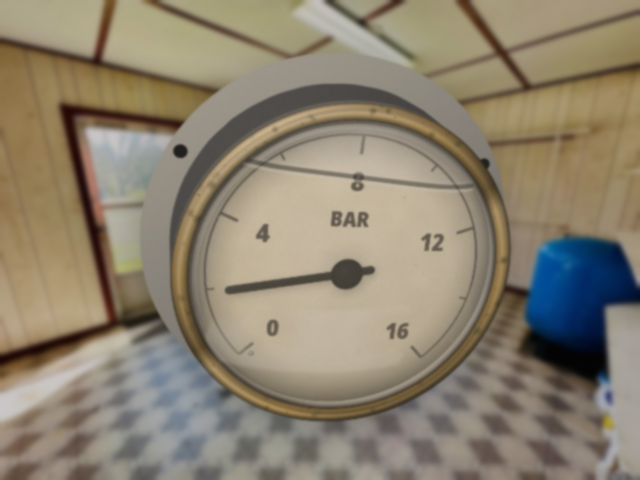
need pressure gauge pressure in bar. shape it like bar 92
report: bar 2
